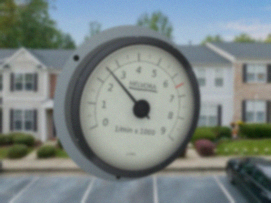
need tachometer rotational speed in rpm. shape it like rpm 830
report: rpm 2500
